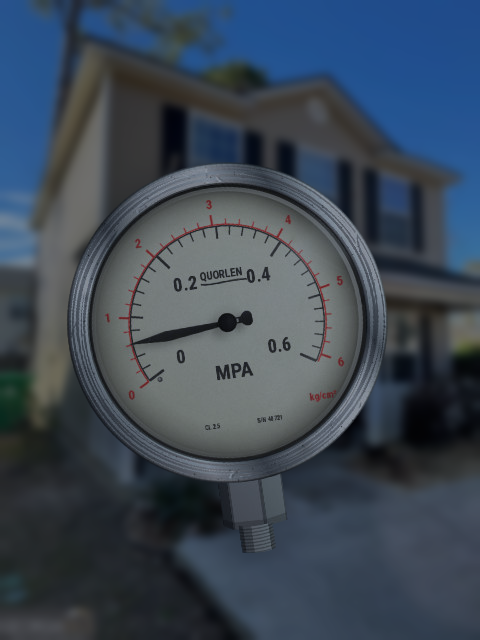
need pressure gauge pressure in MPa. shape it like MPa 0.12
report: MPa 0.06
